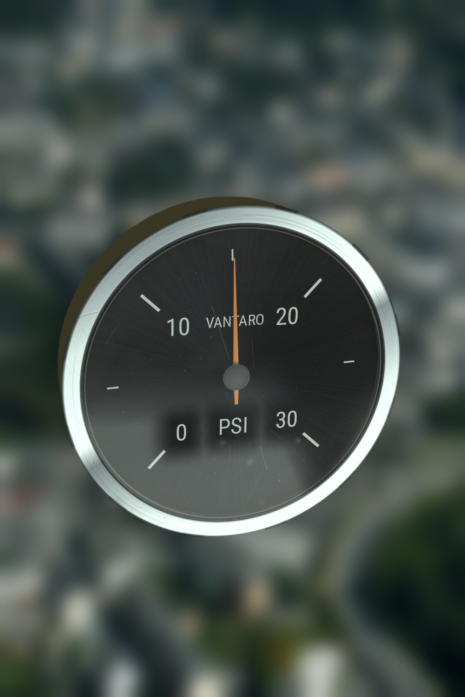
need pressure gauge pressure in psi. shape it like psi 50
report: psi 15
